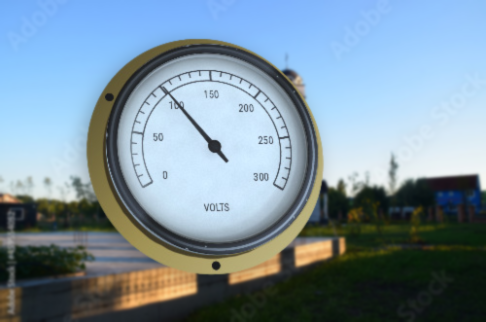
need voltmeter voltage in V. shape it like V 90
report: V 100
